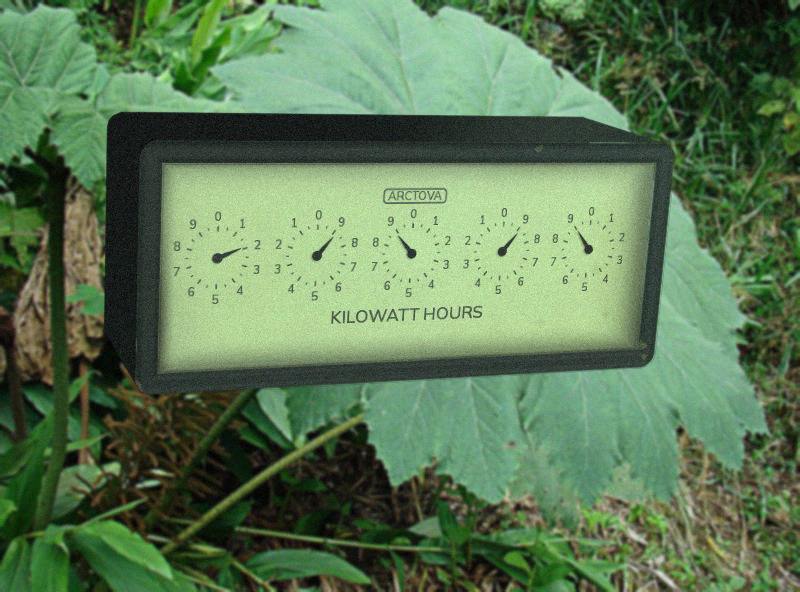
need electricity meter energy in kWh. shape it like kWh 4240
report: kWh 18889
